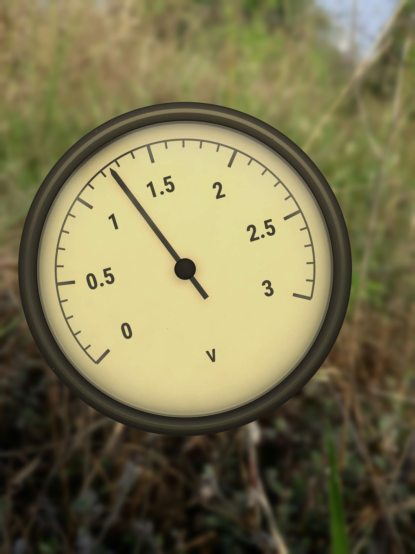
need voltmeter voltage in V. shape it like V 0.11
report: V 1.25
